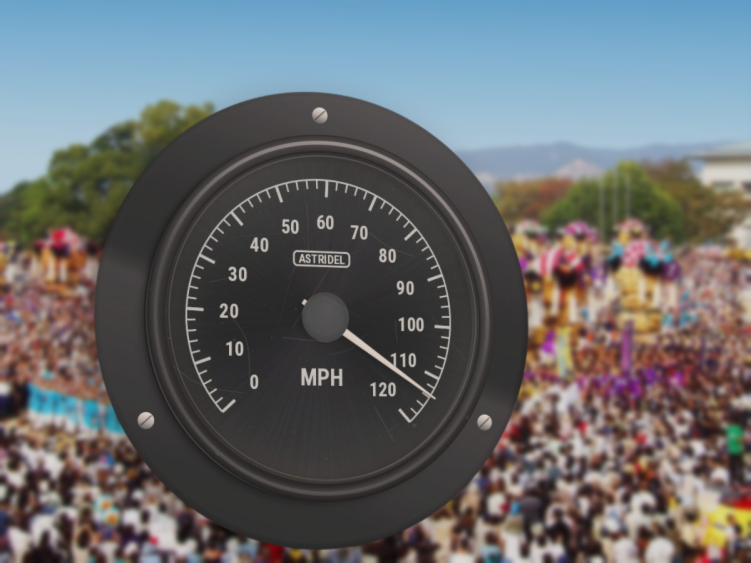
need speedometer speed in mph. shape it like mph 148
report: mph 114
